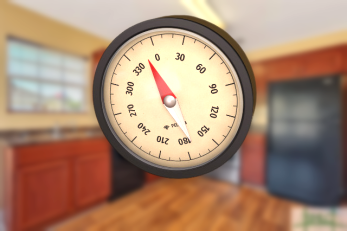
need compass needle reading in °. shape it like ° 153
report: ° 350
